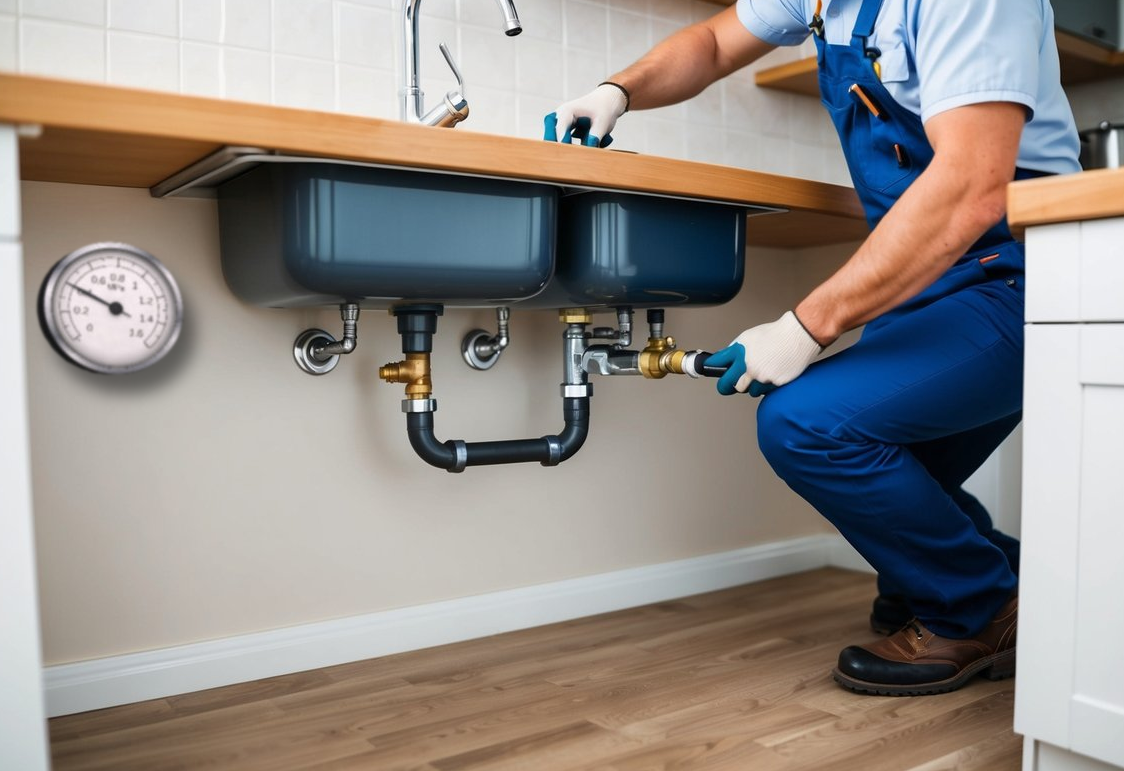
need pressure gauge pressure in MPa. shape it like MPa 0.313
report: MPa 0.4
